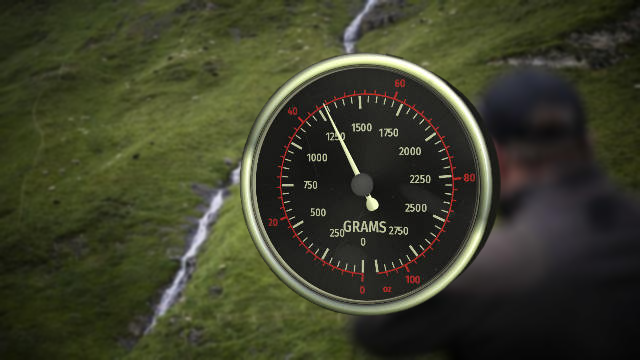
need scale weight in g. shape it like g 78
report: g 1300
